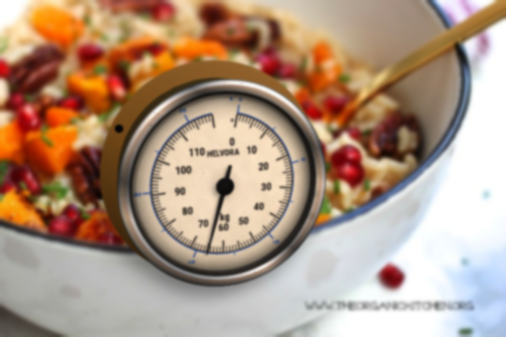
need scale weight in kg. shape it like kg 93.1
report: kg 65
